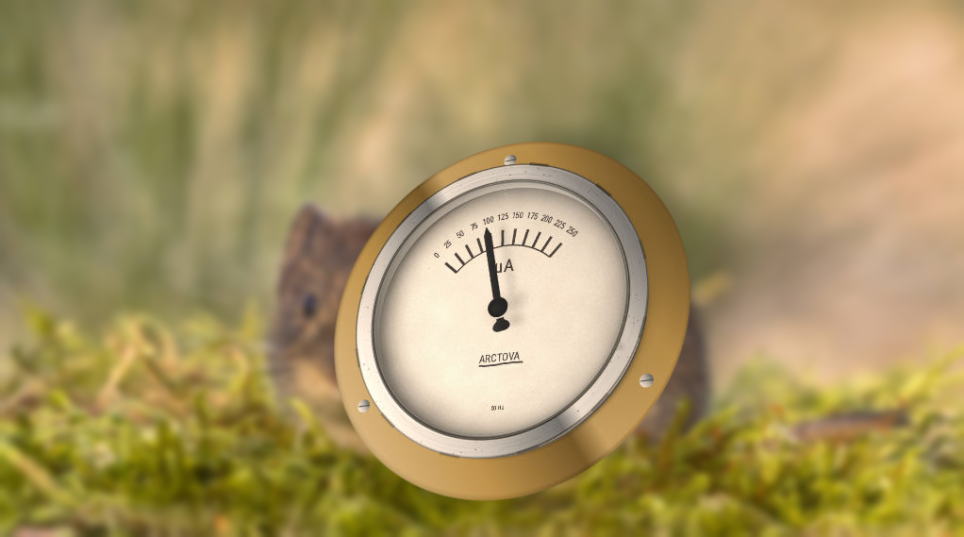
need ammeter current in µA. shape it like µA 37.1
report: µA 100
